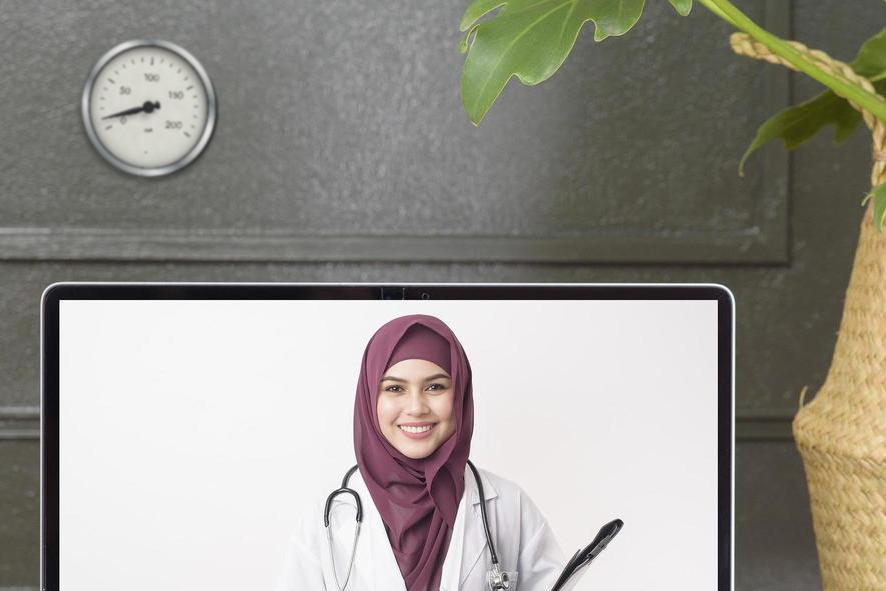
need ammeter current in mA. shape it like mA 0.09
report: mA 10
